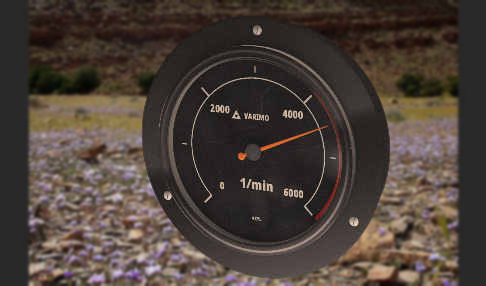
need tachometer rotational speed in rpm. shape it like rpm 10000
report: rpm 4500
